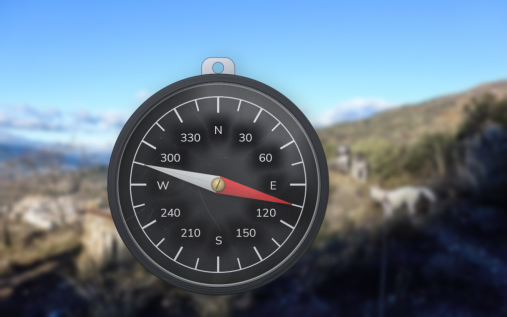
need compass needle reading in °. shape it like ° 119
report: ° 105
